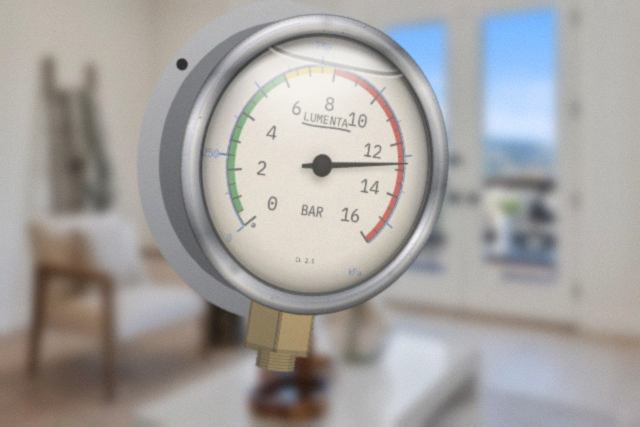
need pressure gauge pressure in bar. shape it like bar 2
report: bar 12.75
